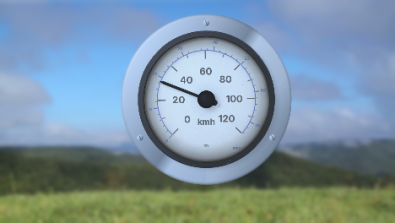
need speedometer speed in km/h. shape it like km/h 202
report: km/h 30
